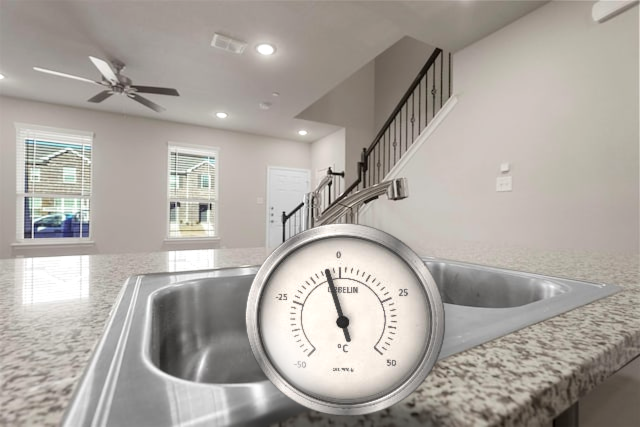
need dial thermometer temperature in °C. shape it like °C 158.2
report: °C -5
